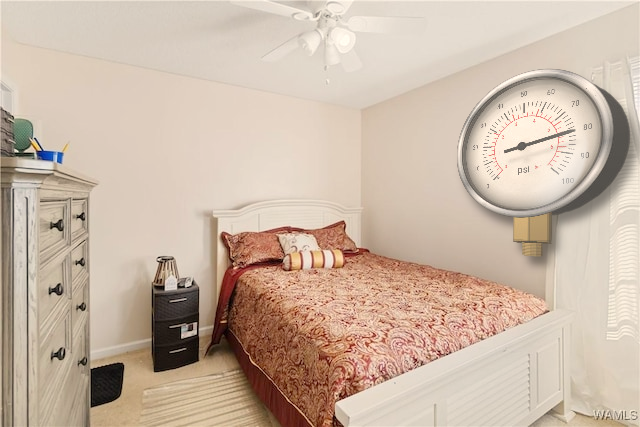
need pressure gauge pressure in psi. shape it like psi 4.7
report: psi 80
